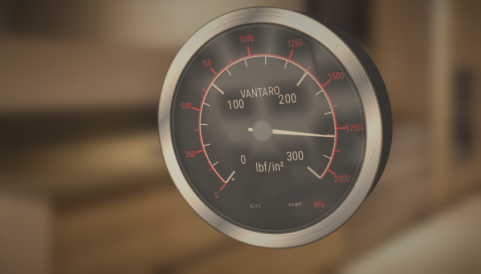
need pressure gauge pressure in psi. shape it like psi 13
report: psi 260
